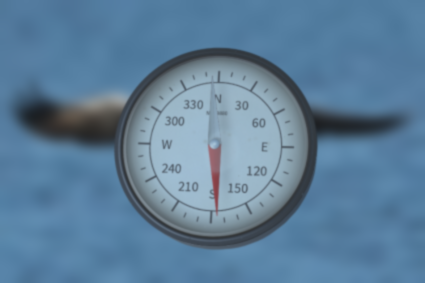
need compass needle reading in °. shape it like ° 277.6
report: ° 175
